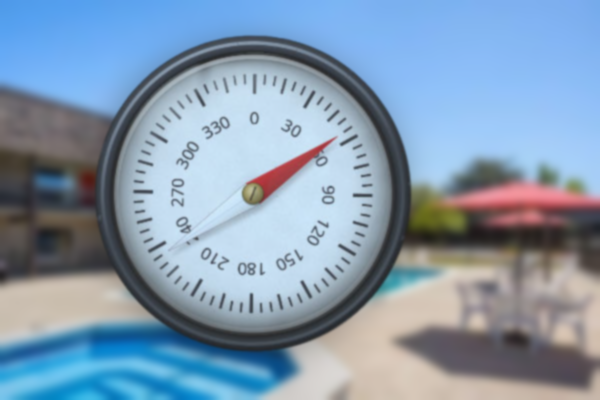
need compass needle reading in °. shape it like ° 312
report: ° 55
